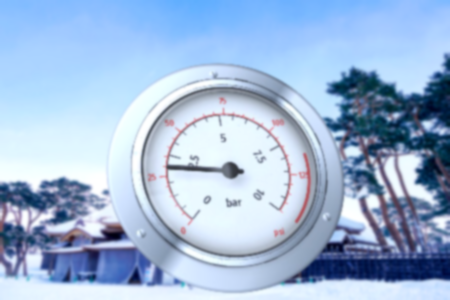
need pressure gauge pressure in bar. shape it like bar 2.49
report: bar 2
